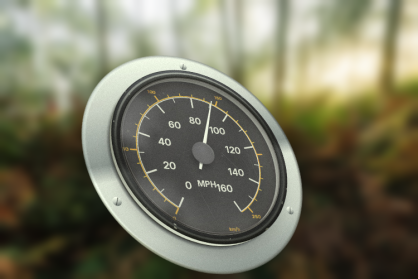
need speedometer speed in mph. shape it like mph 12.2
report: mph 90
